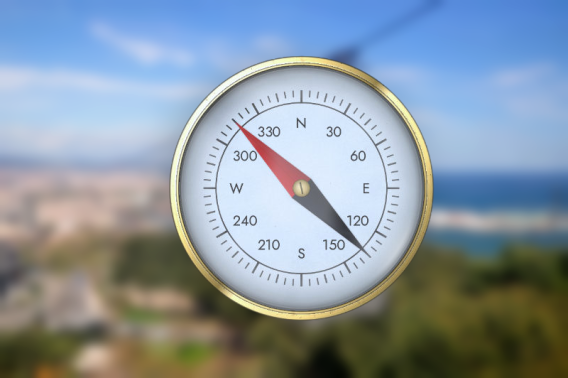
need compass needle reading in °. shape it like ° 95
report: ° 315
